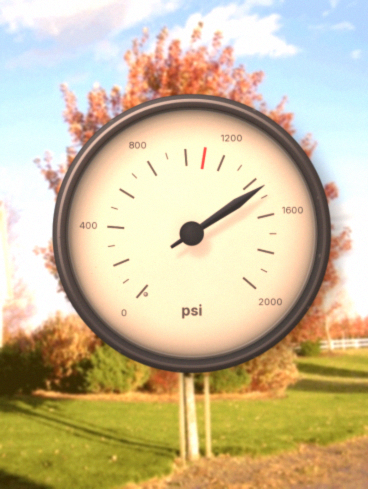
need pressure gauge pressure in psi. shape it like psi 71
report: psi 1450
